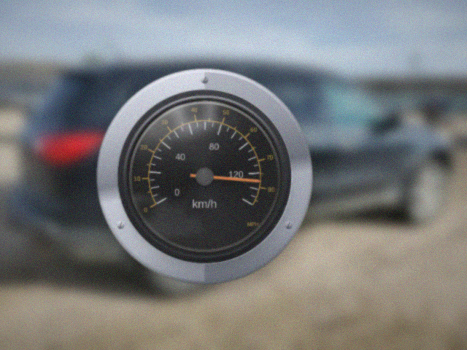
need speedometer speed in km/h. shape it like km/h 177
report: km/h 125
